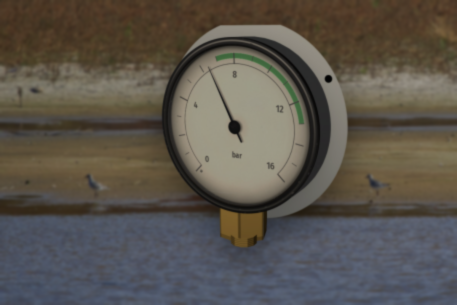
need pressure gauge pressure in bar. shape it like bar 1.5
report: bar 6.5
